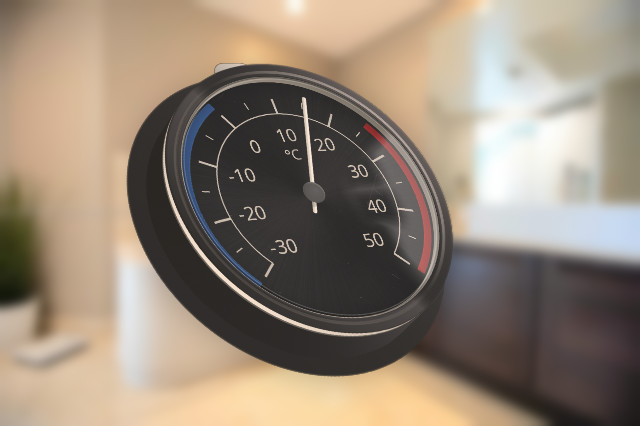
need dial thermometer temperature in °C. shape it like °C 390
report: °C 15
